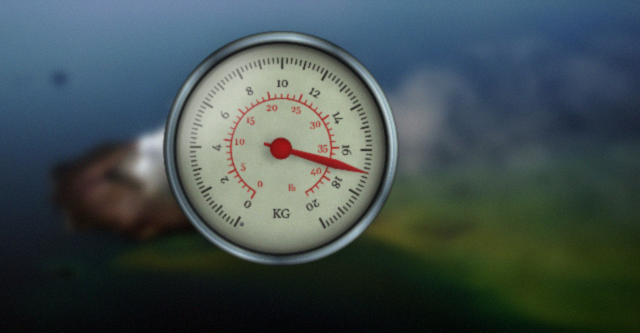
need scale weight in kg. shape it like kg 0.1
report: kg 17
